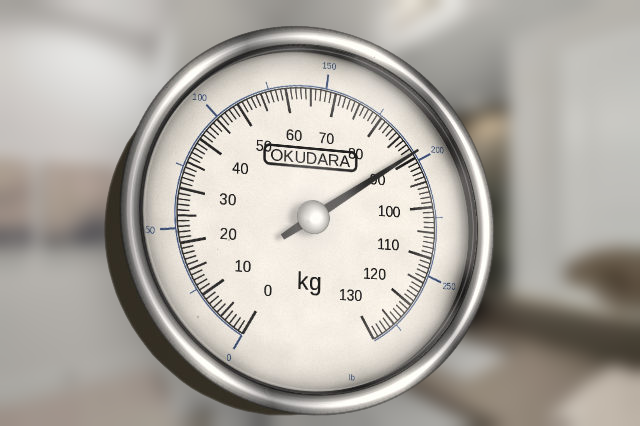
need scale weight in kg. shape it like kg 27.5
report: kg 89
